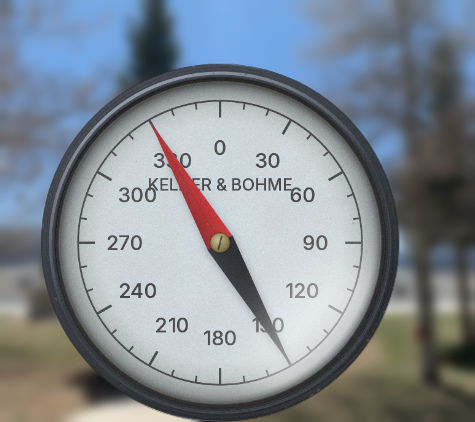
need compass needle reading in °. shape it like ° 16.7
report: ° 330
